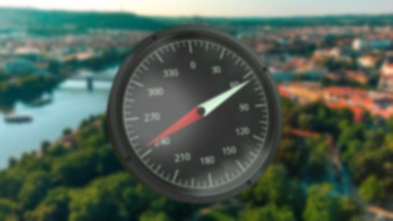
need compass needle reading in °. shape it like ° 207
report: ° 245
